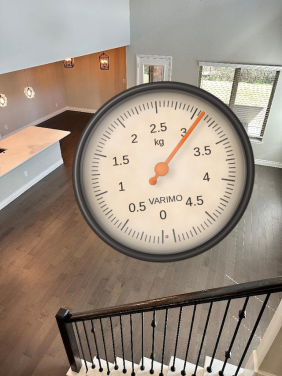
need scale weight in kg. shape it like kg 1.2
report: kg 3.1
